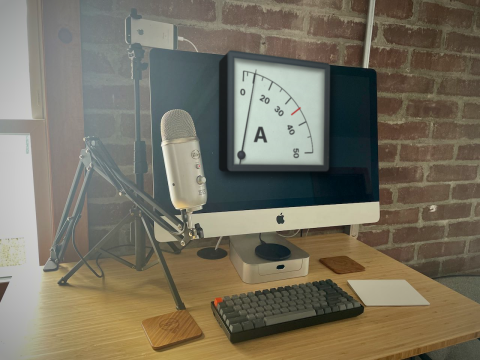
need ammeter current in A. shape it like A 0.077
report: A 10
